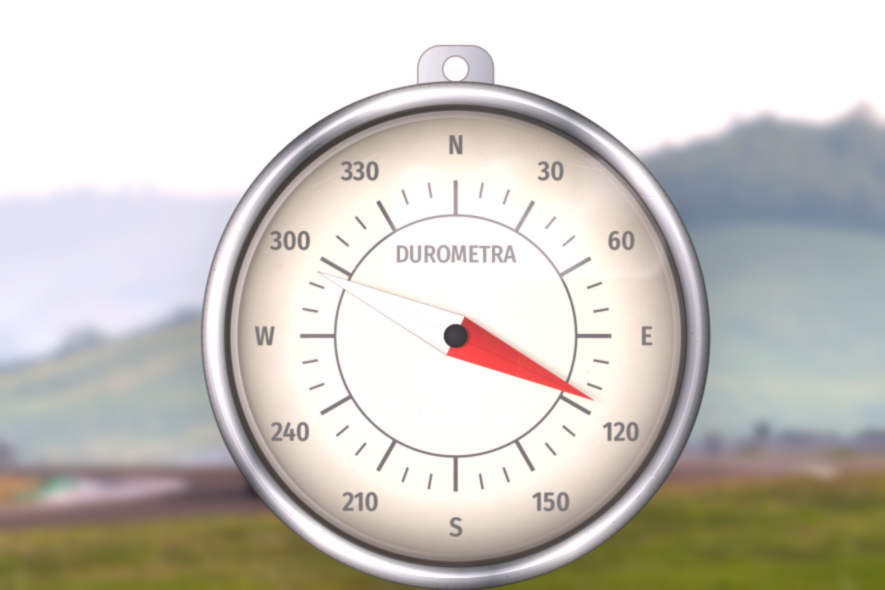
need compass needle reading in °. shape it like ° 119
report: ° 115
